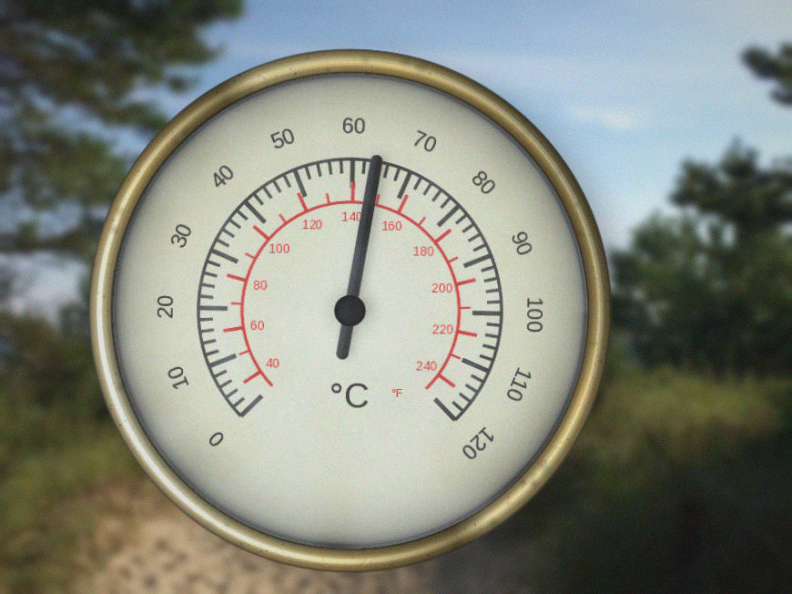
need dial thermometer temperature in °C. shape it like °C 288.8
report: °C 64
